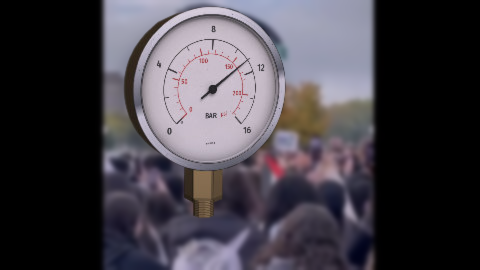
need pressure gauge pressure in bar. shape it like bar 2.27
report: bar 11
